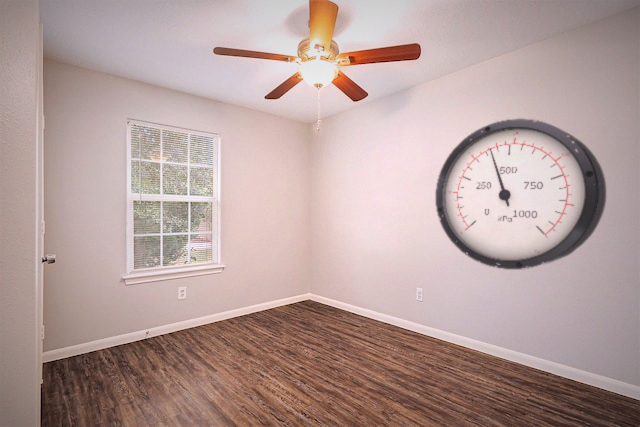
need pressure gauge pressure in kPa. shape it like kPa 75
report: kPa 425
